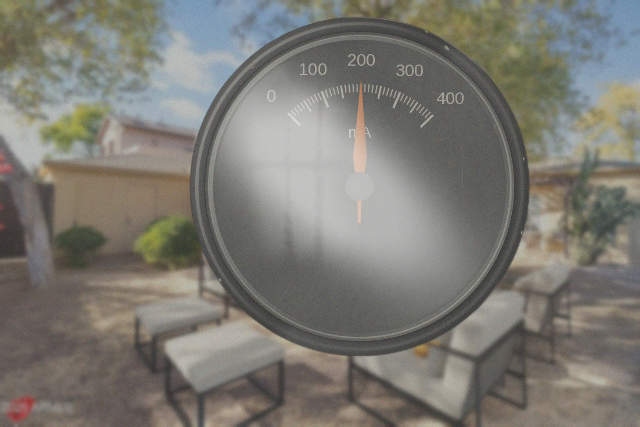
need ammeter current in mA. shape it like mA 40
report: mA 200
